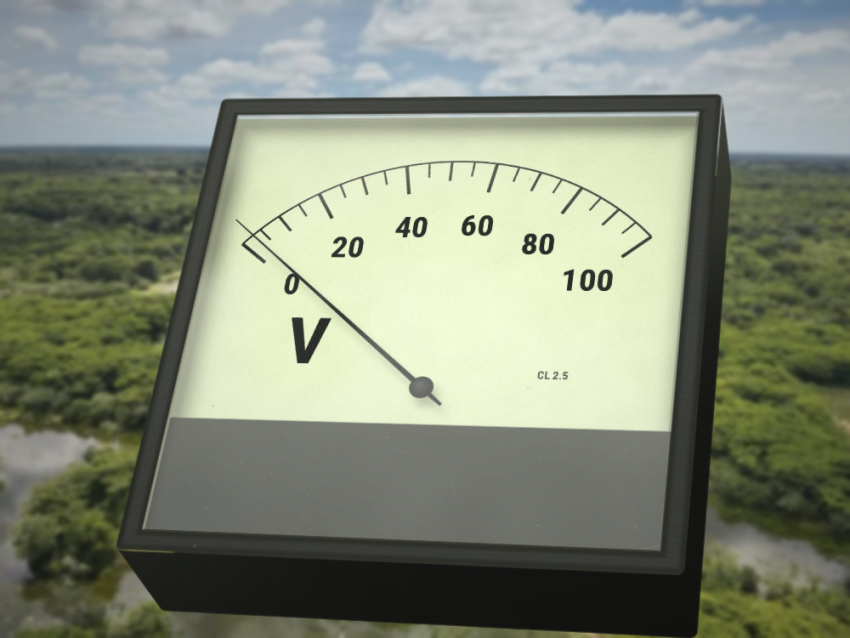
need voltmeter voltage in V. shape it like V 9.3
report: V 2.5
